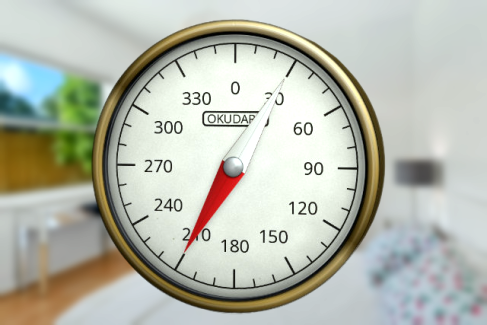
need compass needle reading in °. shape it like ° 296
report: ° 210
